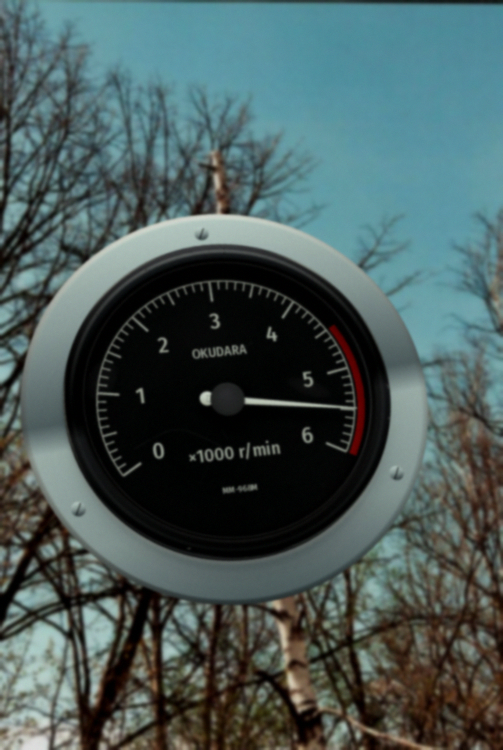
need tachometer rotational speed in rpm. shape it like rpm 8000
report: rpm 5500
